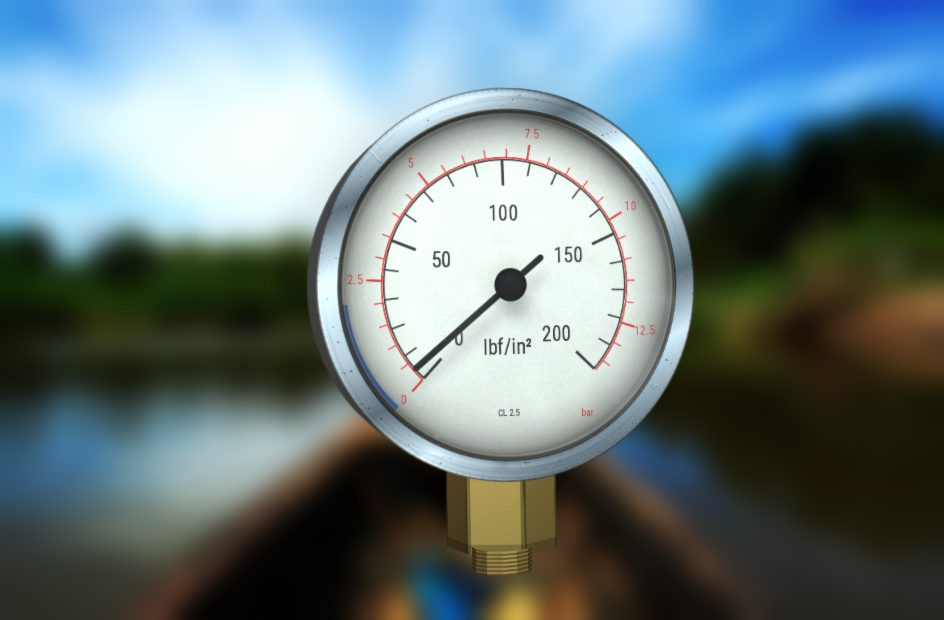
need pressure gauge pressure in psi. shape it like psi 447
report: psi 5
